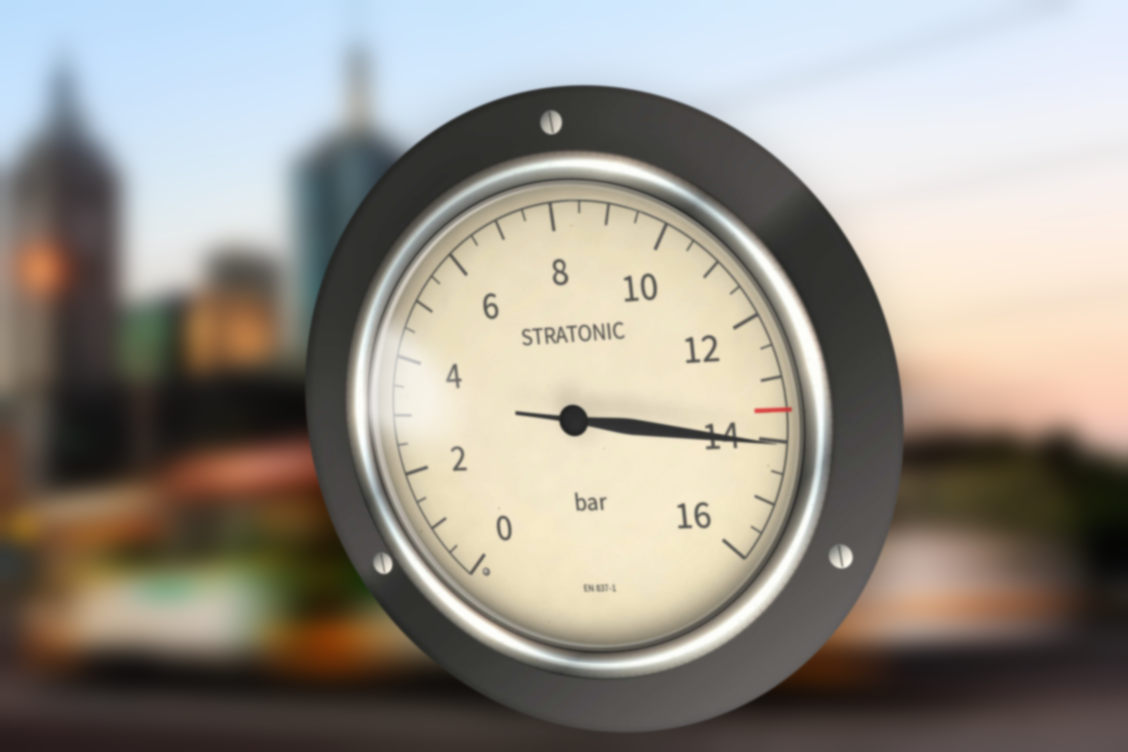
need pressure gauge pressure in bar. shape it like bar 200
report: bar 14
